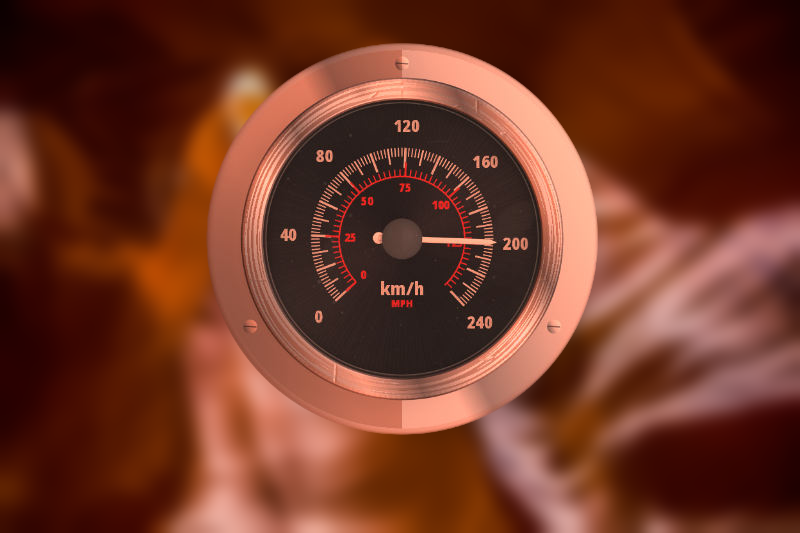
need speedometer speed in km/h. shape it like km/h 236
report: km/h 200
